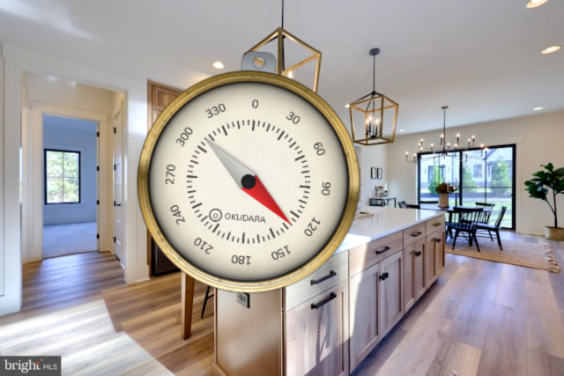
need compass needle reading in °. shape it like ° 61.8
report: ° 130
